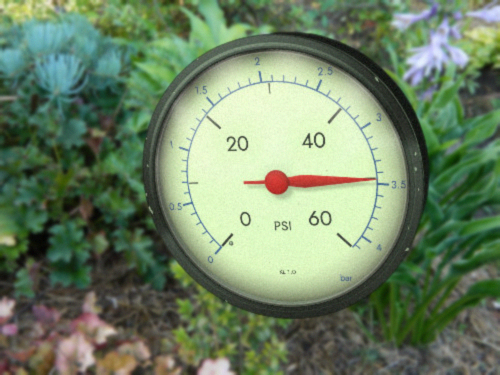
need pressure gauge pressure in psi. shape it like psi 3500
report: psi 50
